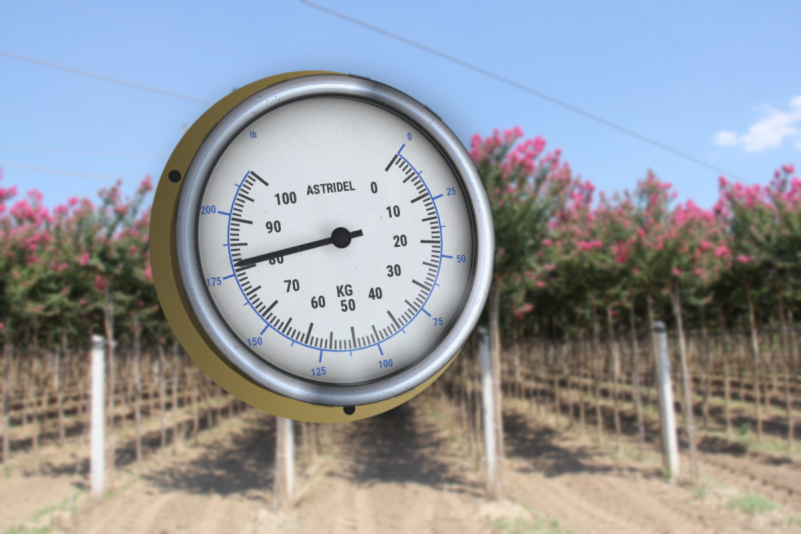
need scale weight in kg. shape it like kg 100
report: kg 81
